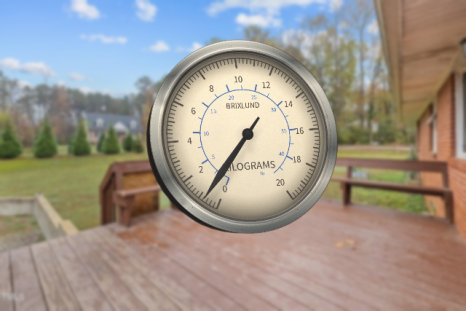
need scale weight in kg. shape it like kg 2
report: kg 0.8
